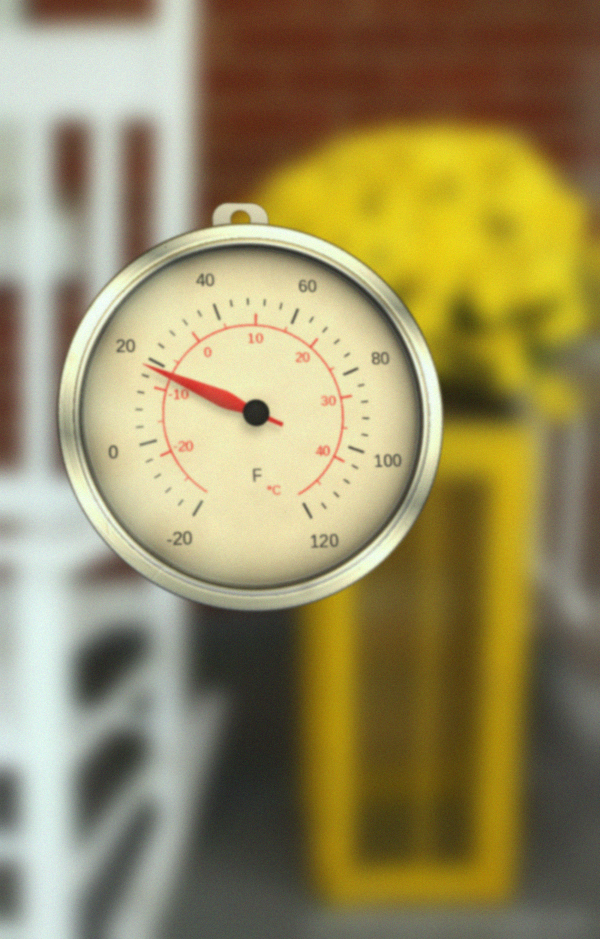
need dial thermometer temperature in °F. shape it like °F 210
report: °F 18
